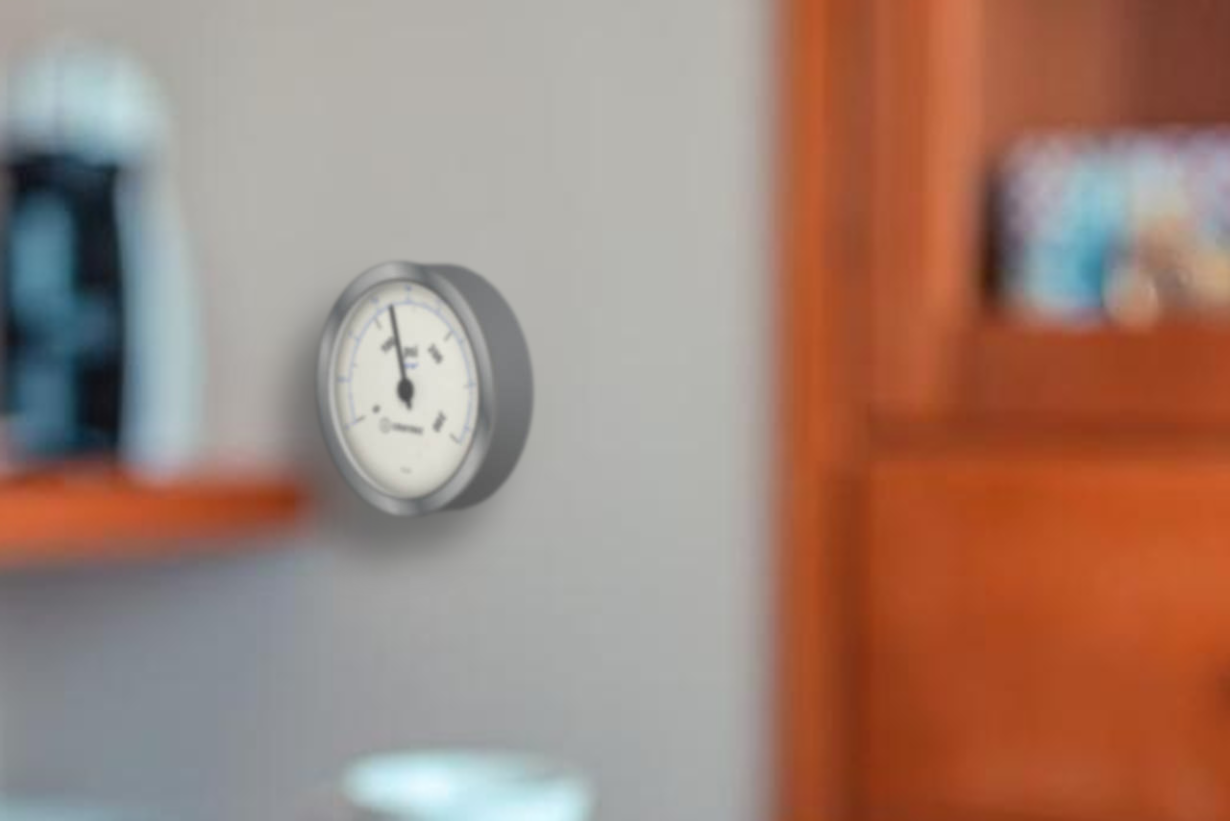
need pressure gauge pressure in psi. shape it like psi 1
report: psi 125
